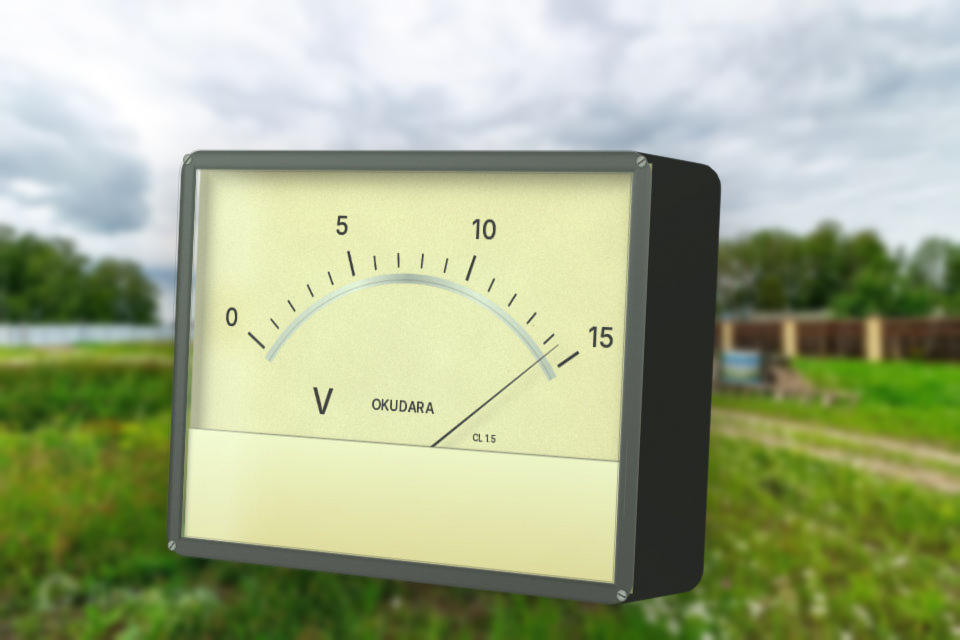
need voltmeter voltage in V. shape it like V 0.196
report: V 14.5
